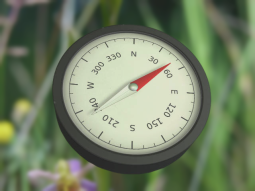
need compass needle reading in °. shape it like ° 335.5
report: ° 50
